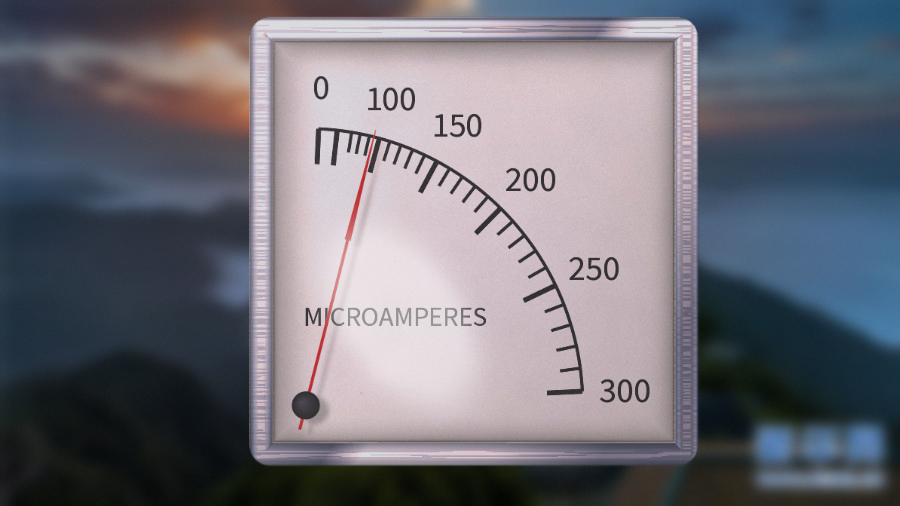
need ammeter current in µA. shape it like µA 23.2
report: µA 95
